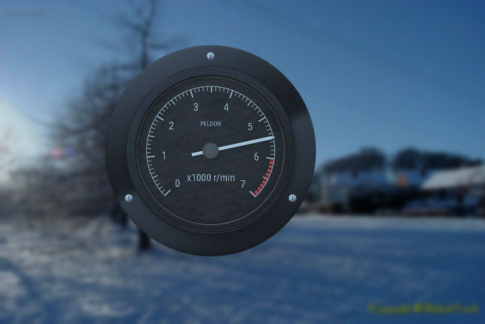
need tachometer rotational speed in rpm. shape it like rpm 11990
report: rpm 5500
